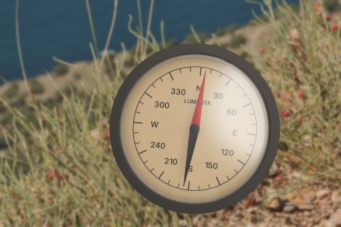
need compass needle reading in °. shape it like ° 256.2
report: ° 5
